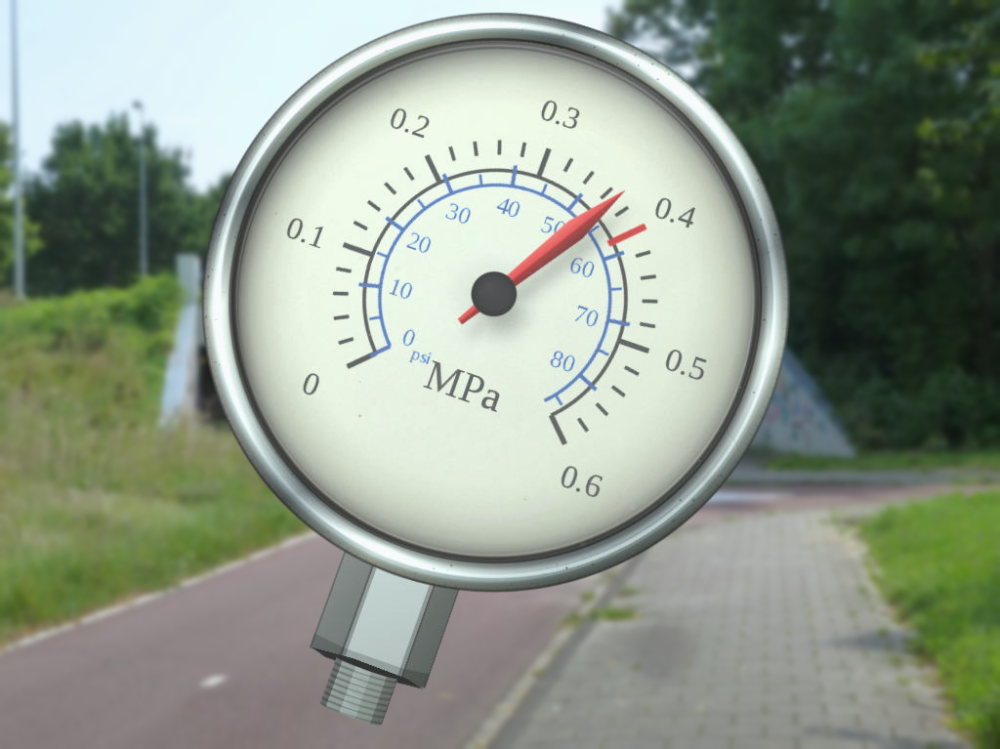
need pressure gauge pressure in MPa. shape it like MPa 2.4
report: MPa 0.37
